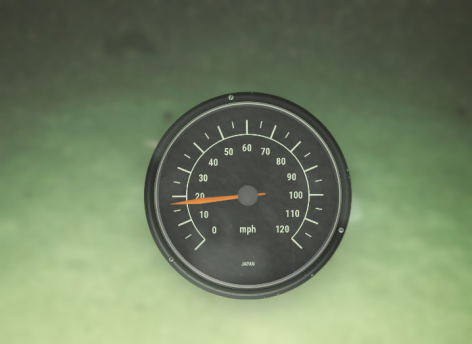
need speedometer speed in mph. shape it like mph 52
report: mph 17.5
